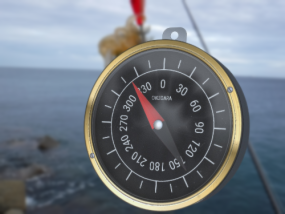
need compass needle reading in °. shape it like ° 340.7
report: ° 322.5
